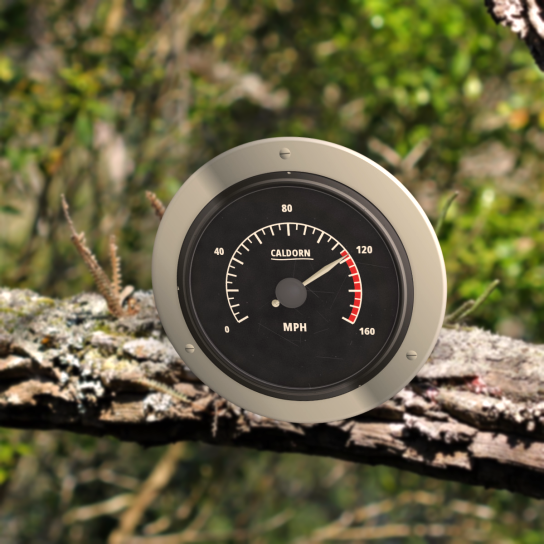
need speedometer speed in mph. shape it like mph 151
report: mph 117.5
